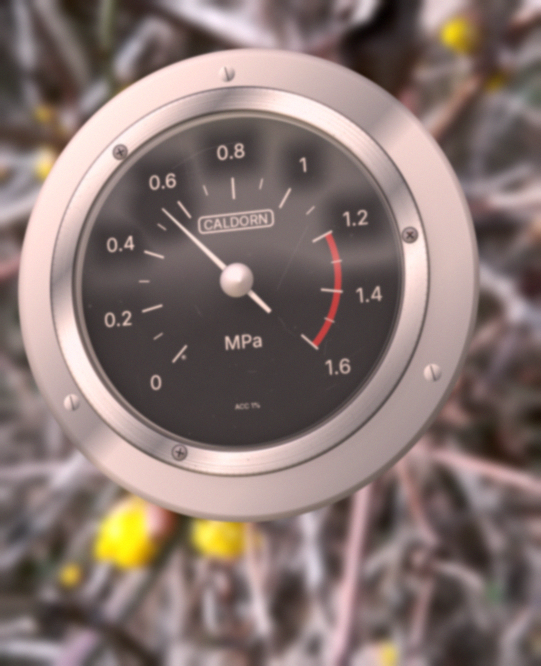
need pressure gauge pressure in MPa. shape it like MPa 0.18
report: MPa 0.55
